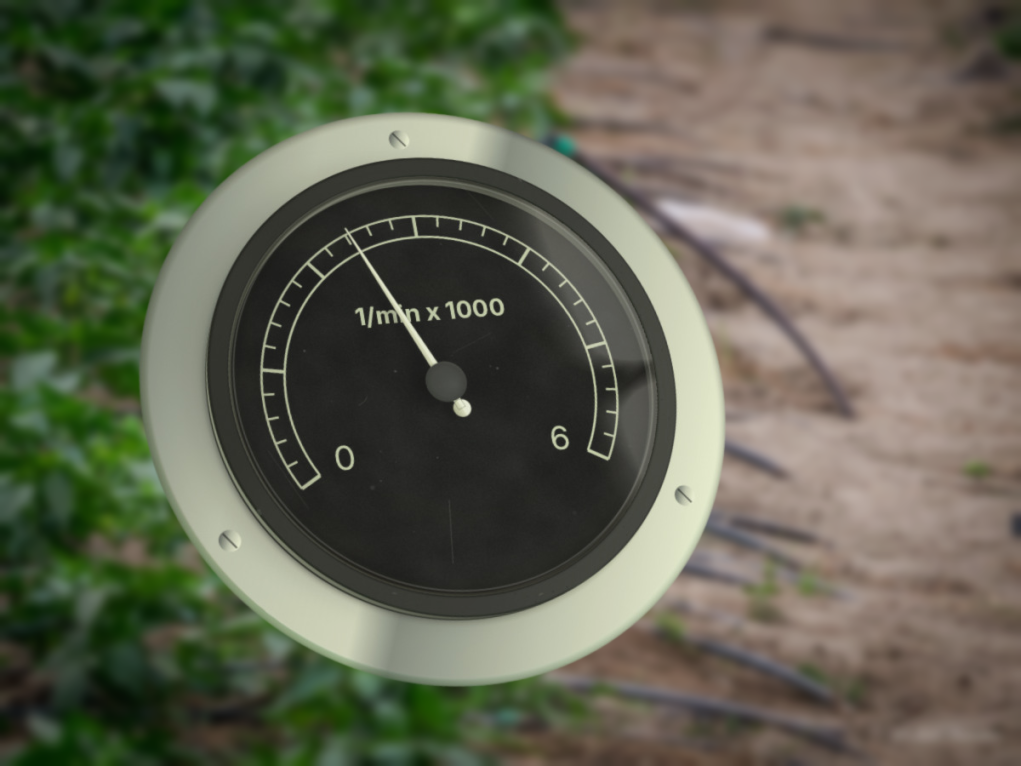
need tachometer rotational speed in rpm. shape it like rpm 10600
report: rpm 2400
